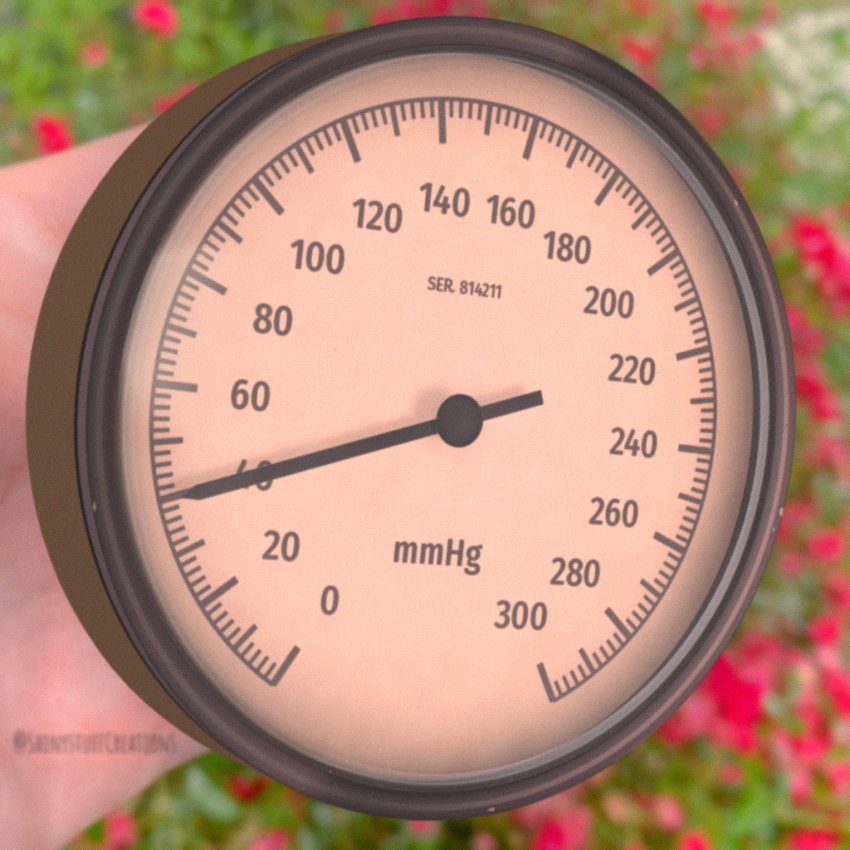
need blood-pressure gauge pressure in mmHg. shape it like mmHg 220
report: mmHg 40
